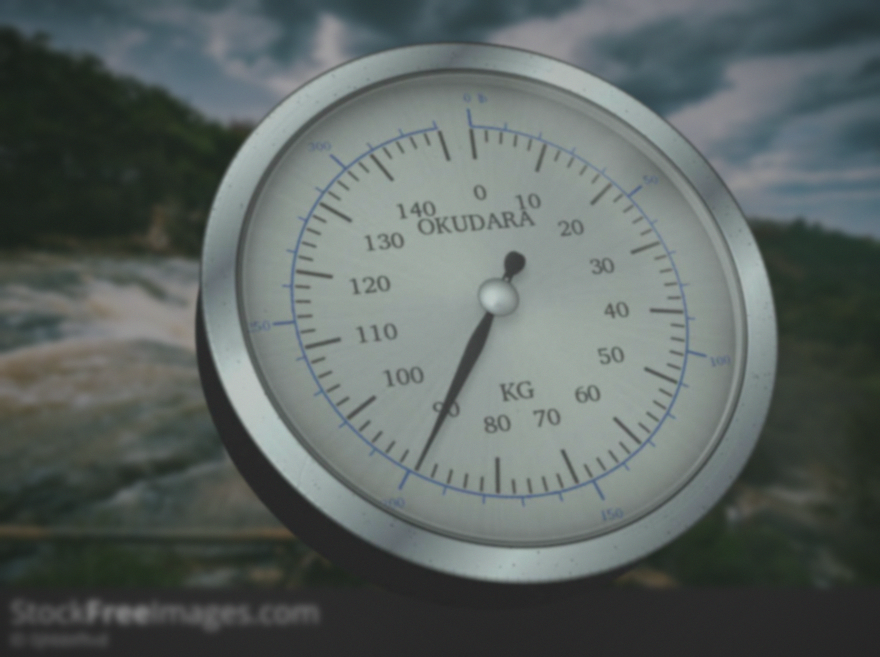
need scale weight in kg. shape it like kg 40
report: kg 90
